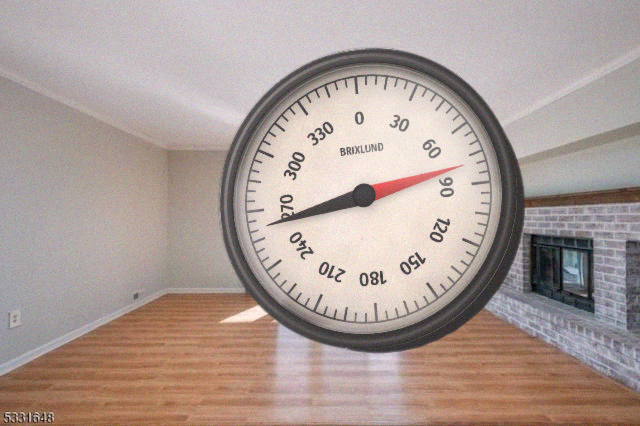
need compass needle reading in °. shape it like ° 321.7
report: ° 80
